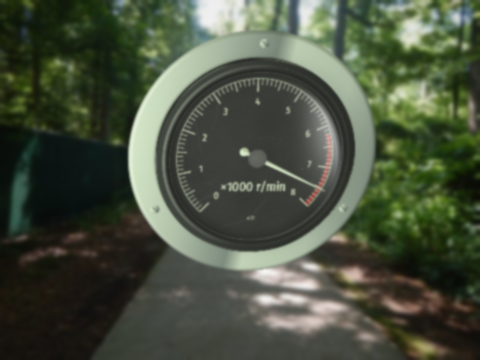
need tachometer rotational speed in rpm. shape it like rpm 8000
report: rpm 7500
